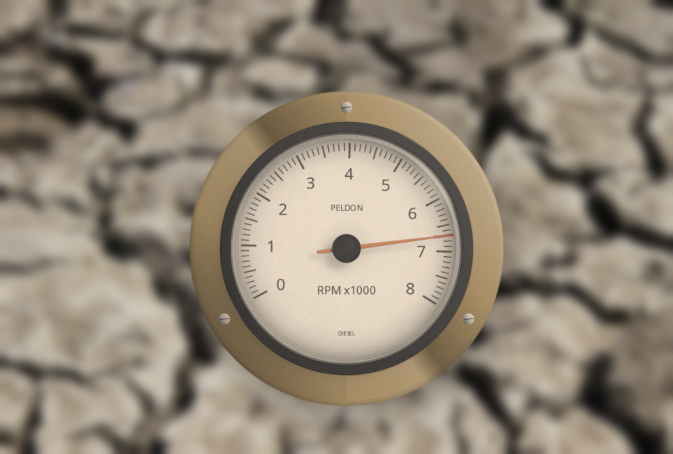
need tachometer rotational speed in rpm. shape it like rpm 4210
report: rpm 6700
